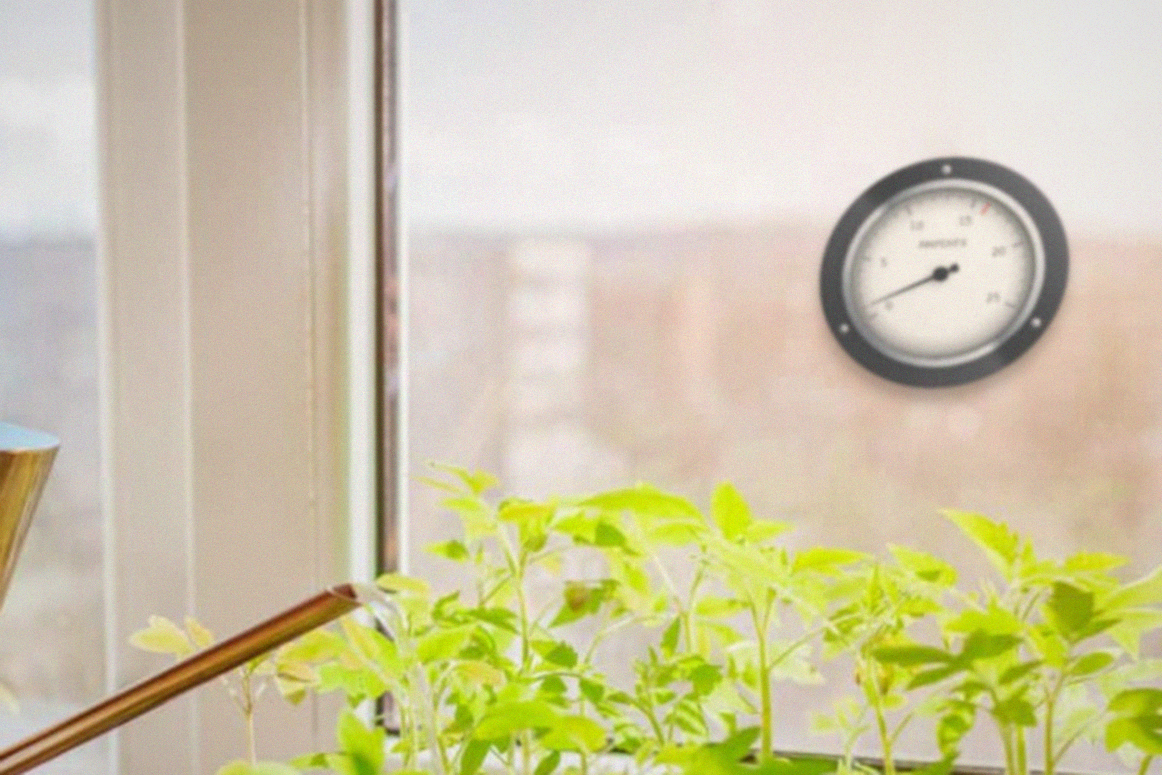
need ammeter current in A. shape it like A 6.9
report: A 1
